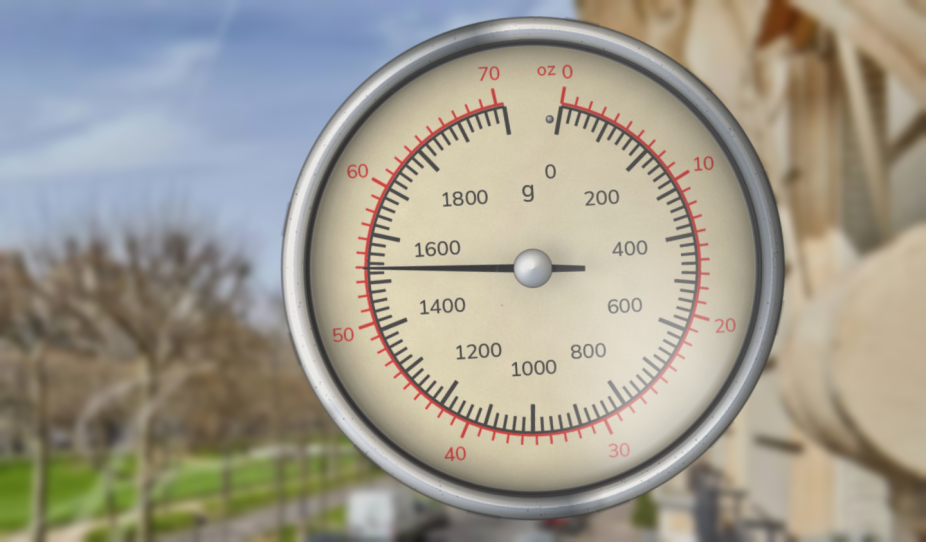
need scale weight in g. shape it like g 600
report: g 1530
